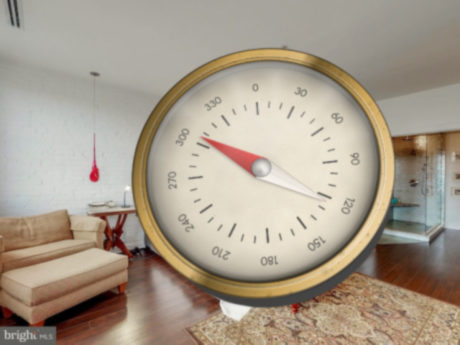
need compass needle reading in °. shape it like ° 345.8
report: ° 305
